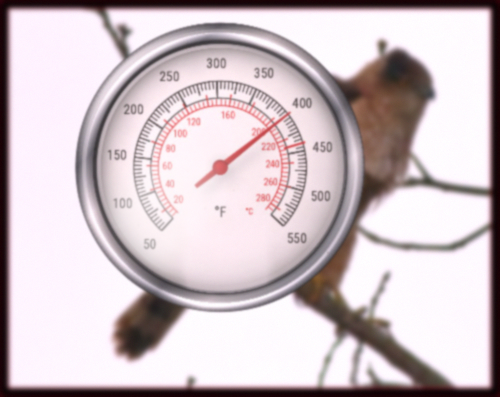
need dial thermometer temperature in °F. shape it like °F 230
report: °F 400
